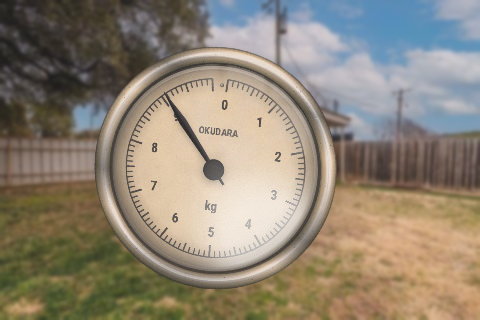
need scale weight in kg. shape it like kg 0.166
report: kg 9.1
